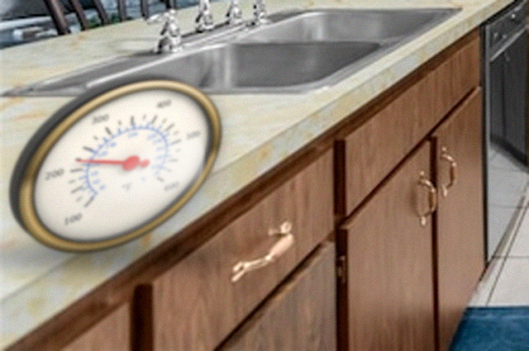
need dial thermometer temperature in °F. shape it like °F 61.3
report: °F 225
